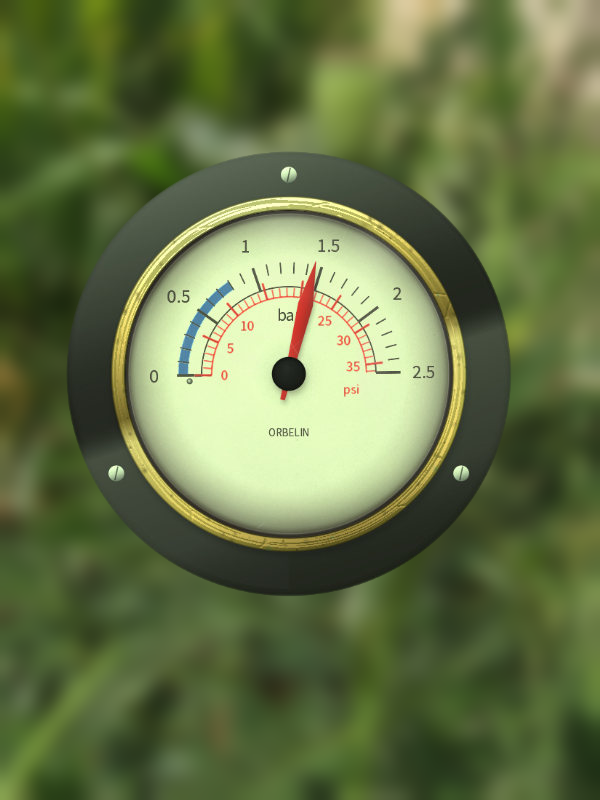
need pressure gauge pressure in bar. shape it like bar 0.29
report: bar 1.45
